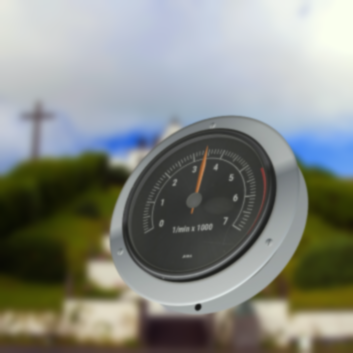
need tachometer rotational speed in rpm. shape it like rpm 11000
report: rpm 3500
